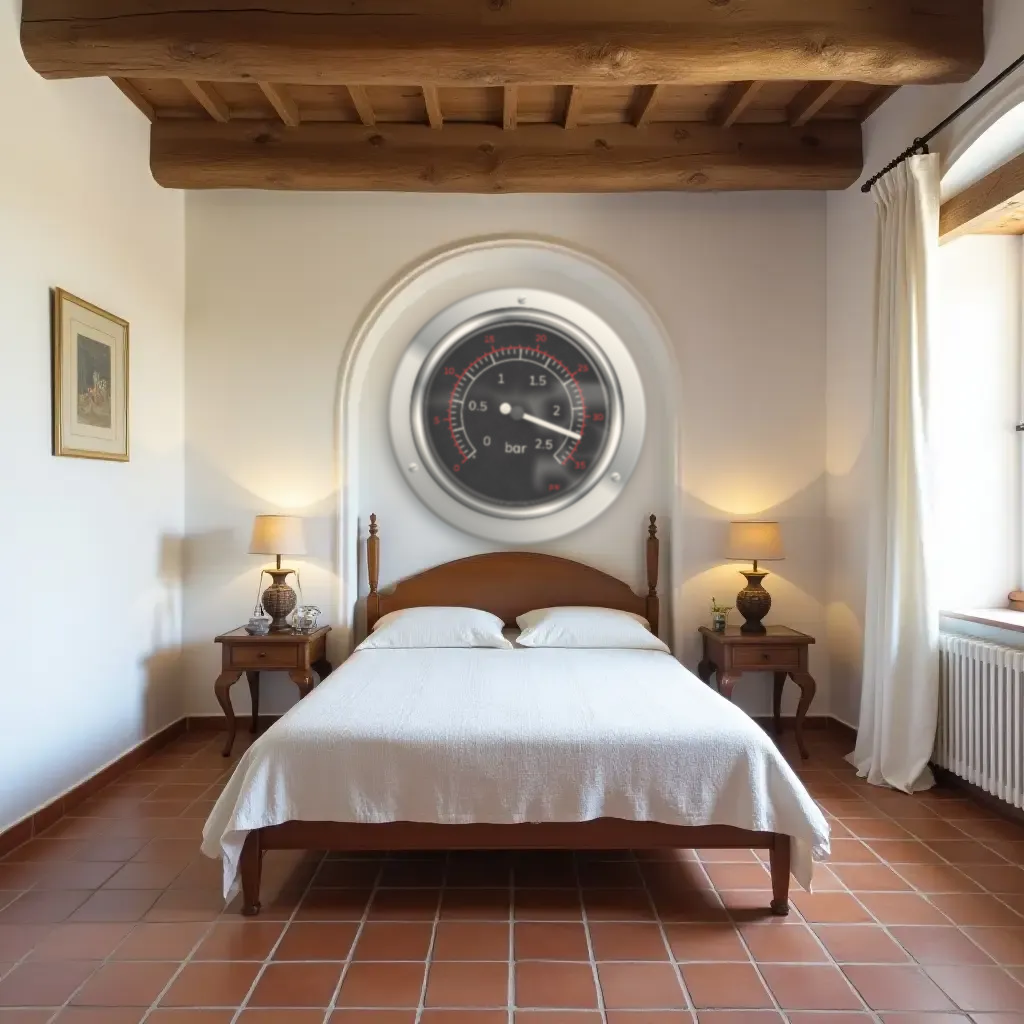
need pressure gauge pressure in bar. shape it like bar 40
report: bar 2.25
